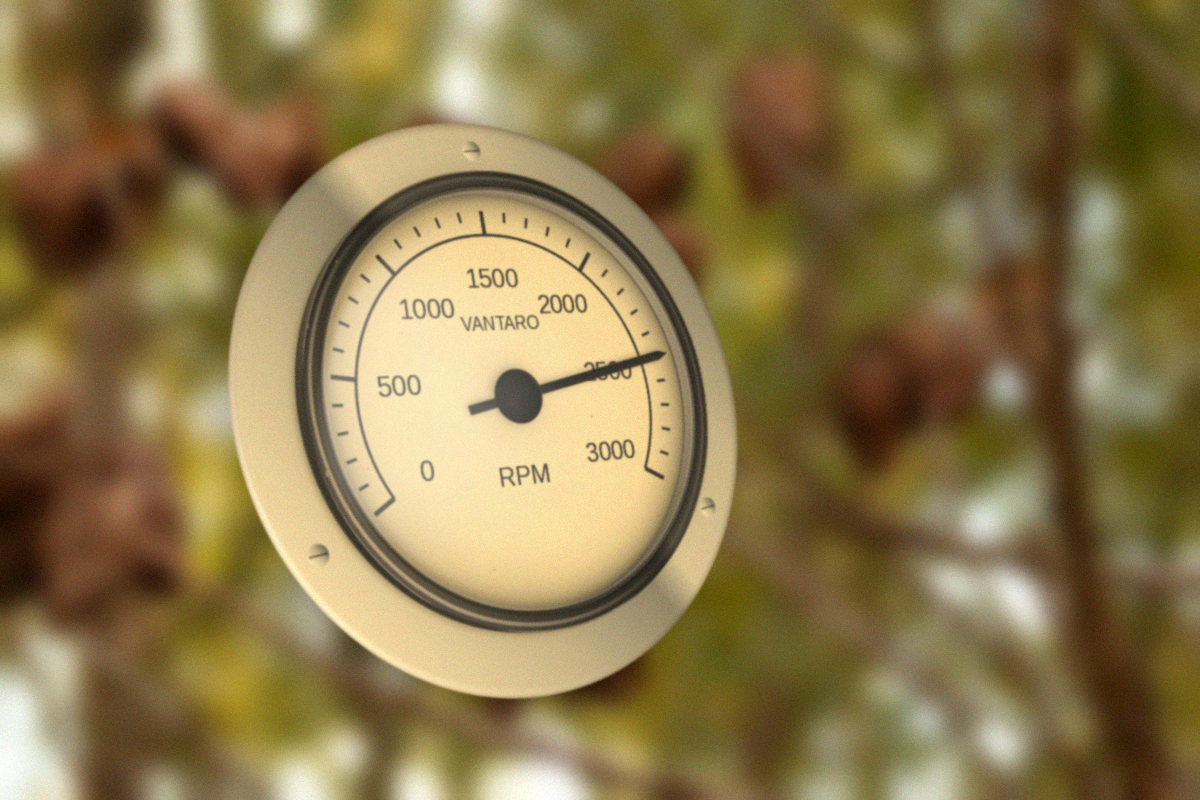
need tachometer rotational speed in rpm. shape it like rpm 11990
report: rpm 2500
